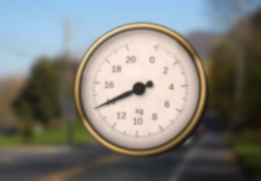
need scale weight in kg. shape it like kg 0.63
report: kg 14
